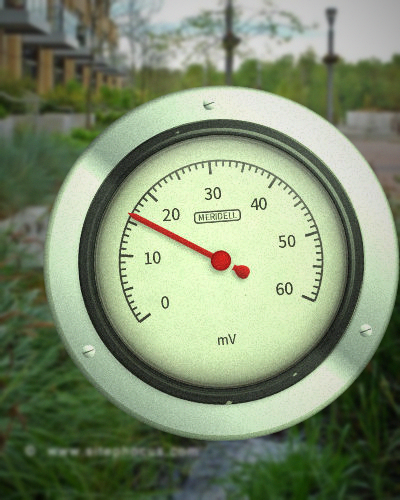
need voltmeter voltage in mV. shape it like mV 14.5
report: mV 16
